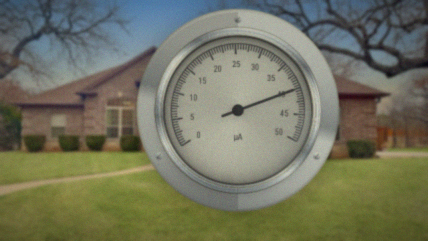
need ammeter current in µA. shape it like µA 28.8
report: µA 40
